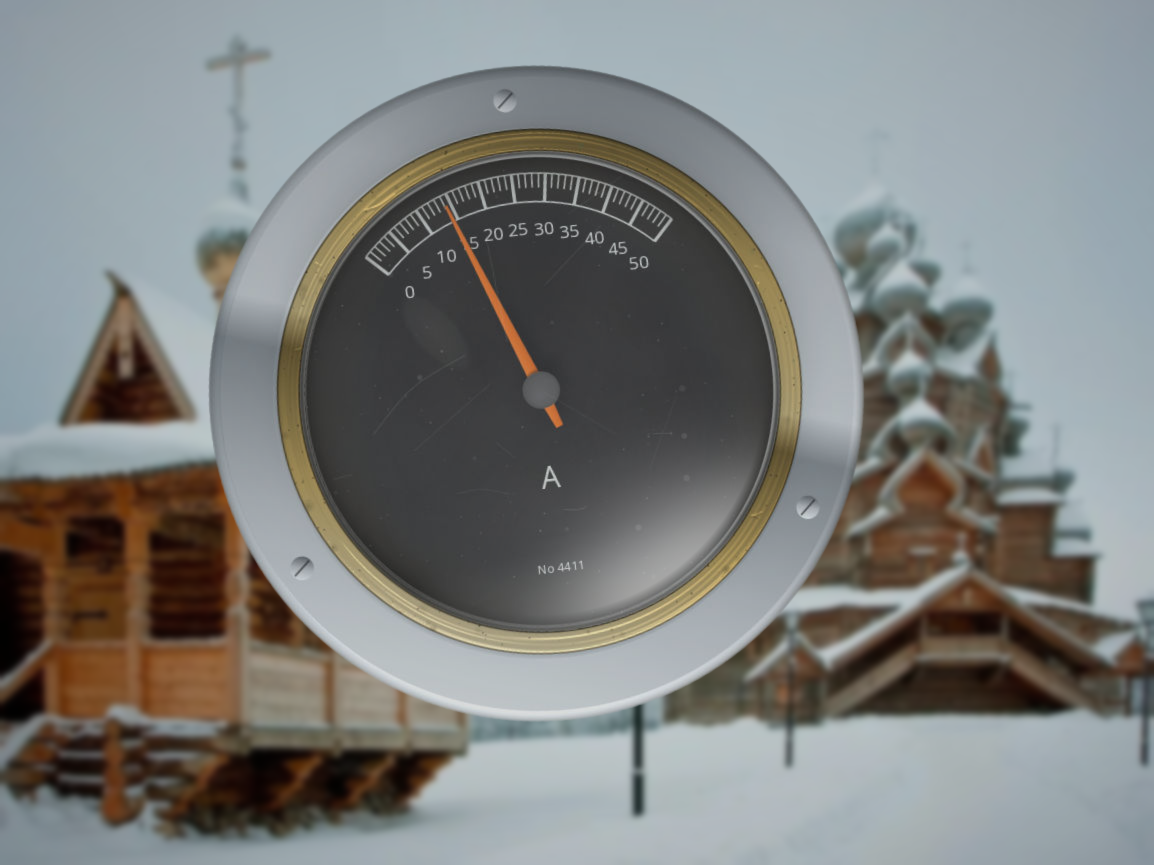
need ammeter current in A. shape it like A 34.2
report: A 14
